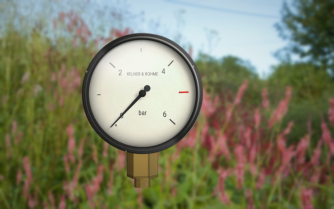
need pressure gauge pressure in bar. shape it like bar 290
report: bar 0
